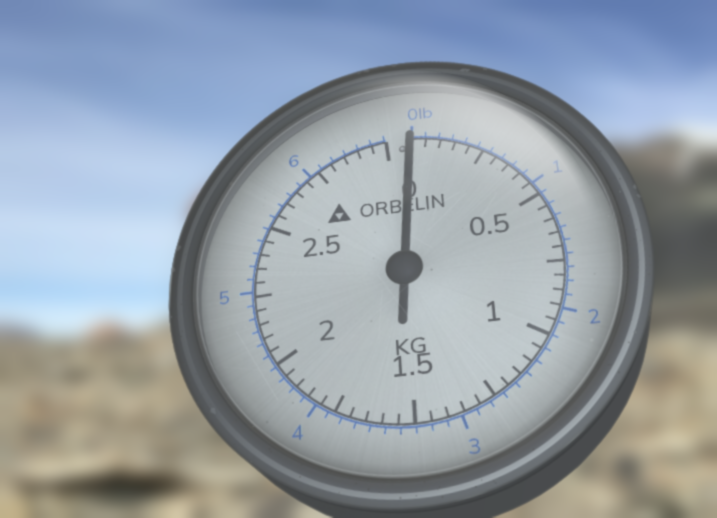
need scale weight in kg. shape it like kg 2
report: kg 0
